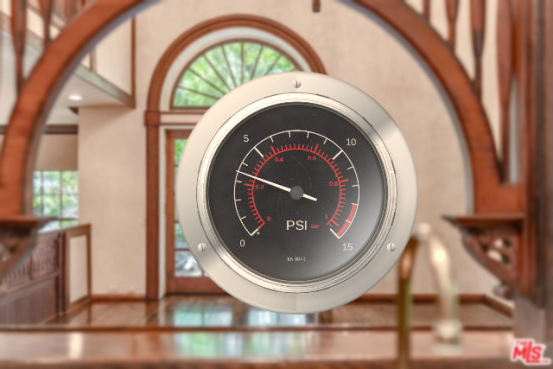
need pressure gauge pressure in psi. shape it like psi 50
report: psi 3.5
